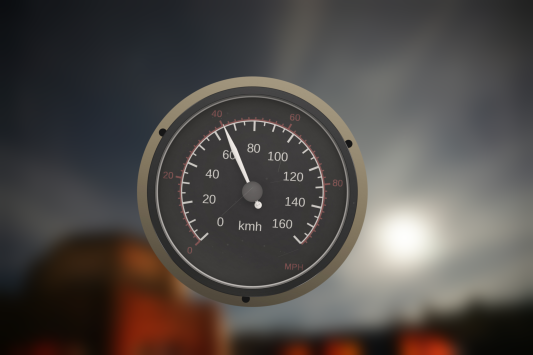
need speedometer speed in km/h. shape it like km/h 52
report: km/h 65
